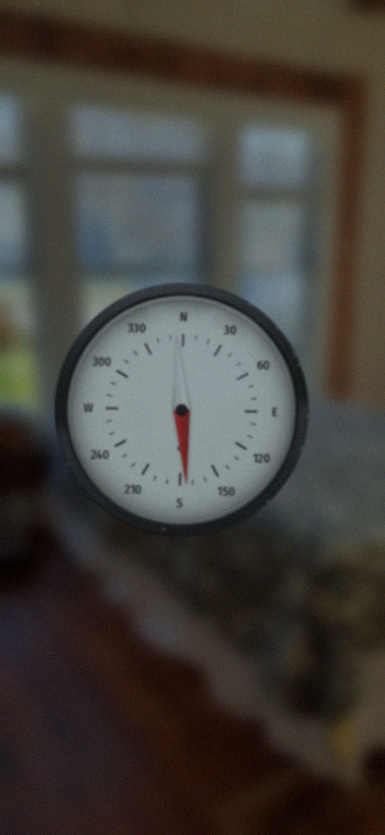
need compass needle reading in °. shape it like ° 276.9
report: ° 175
